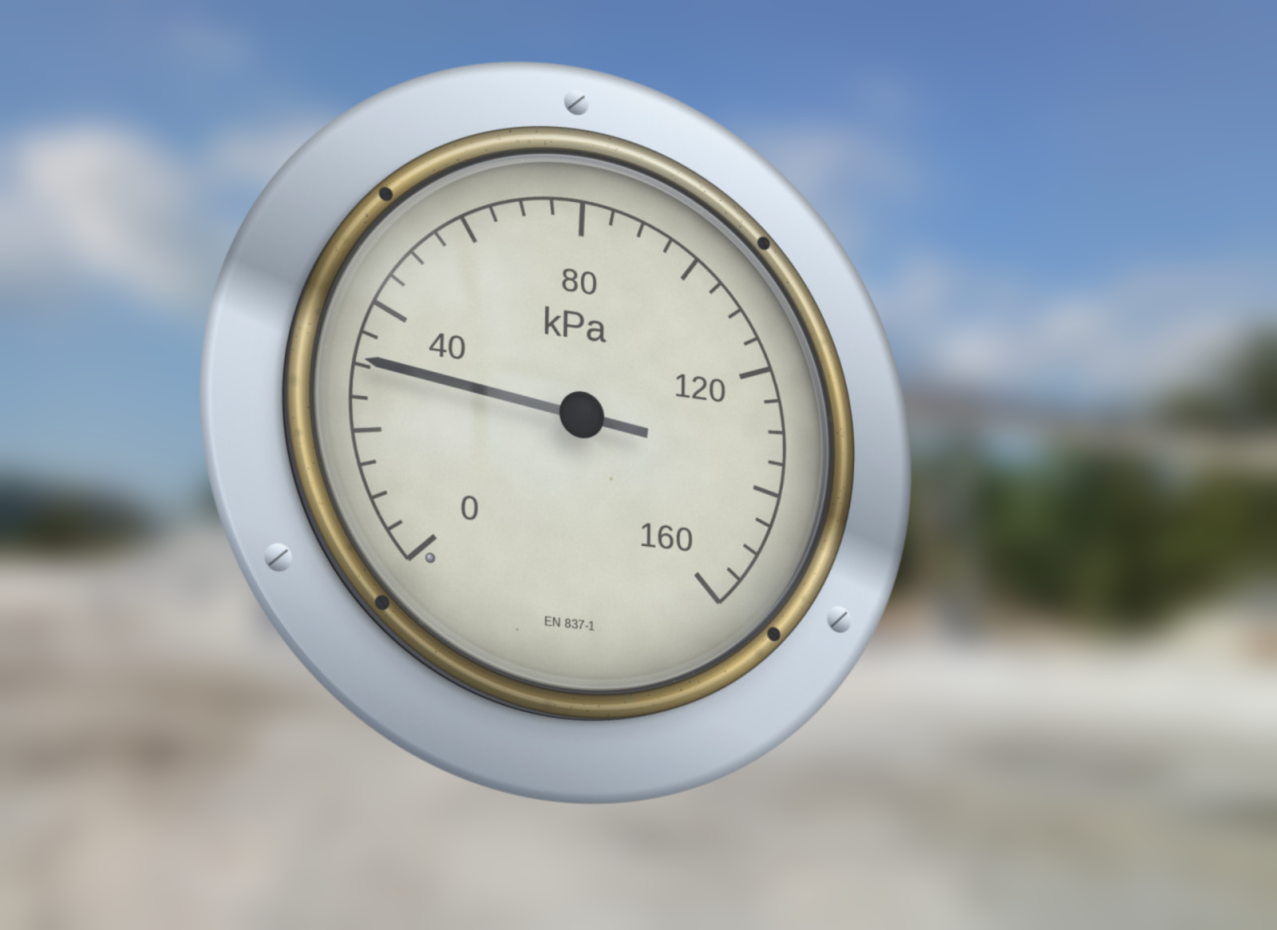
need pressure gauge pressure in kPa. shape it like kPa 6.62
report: kPa 30
